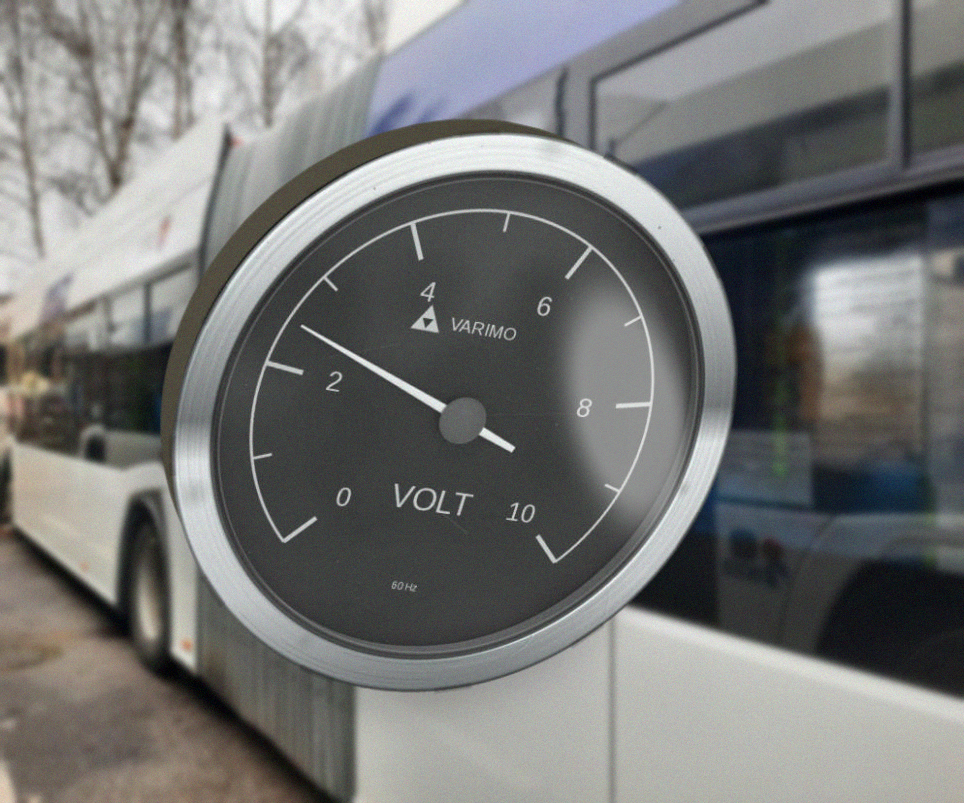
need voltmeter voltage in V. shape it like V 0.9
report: V 2.5
